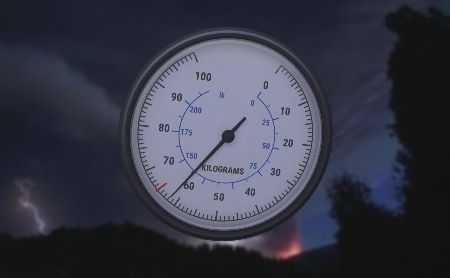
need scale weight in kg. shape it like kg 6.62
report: kg 62
